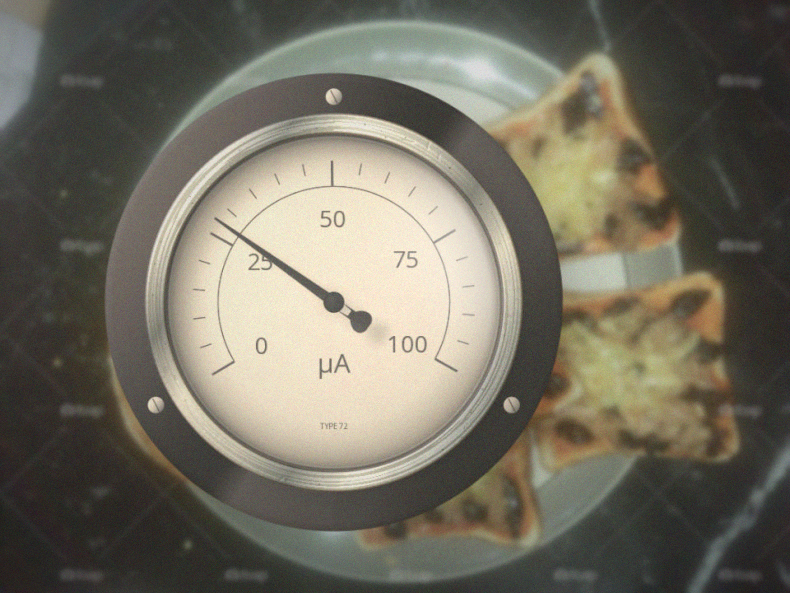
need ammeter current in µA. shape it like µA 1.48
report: µA 27.5
